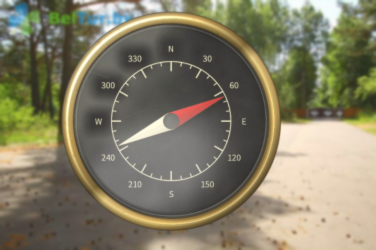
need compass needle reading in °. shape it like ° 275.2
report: ° 65
